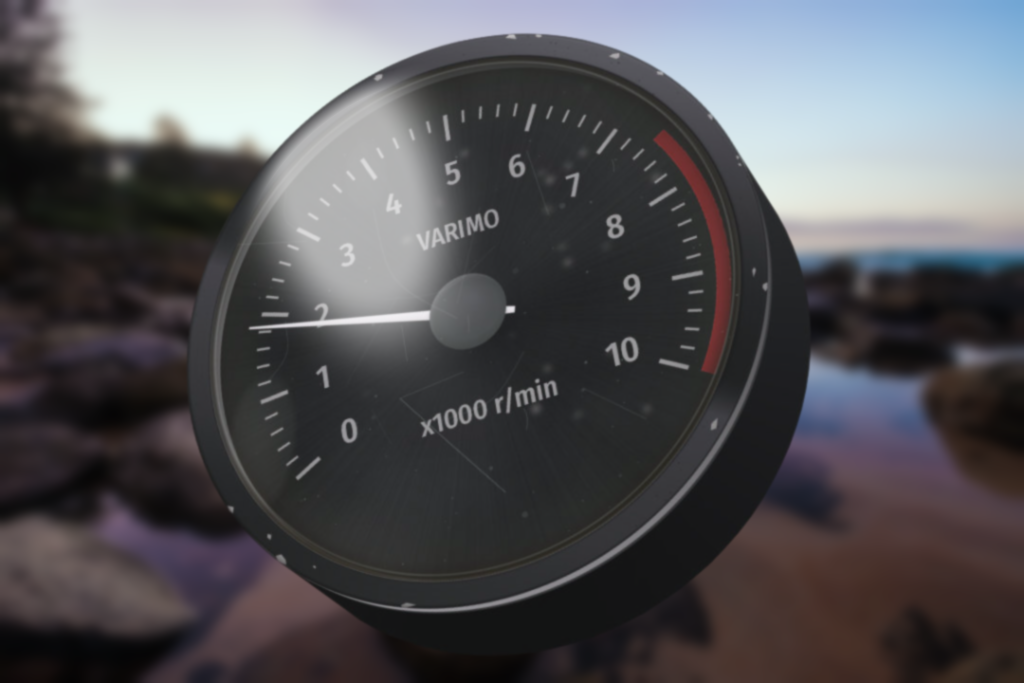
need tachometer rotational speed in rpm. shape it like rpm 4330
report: rpm 1800
